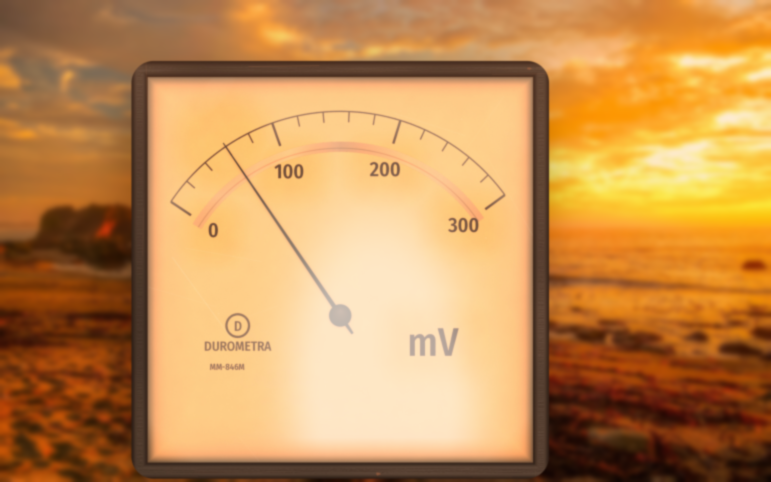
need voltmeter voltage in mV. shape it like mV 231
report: mV 60
